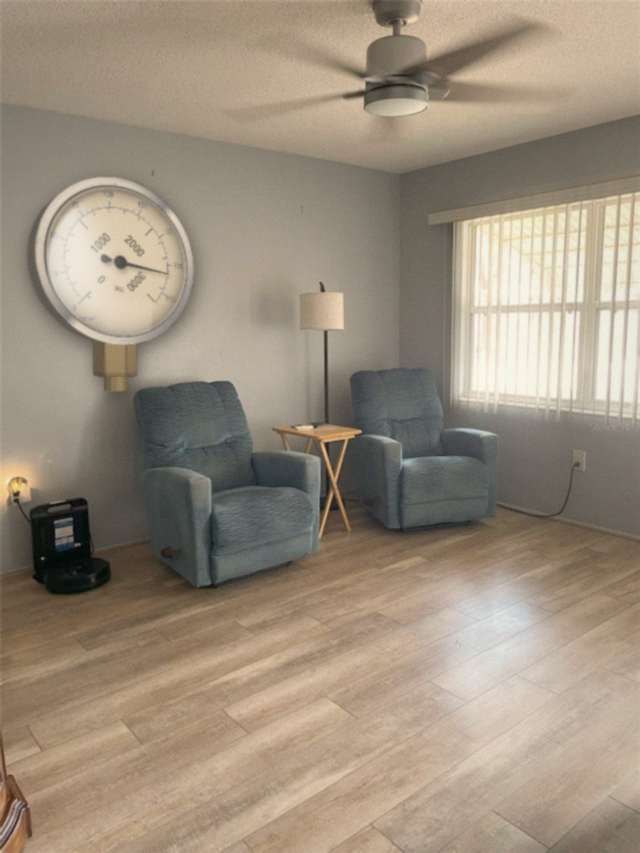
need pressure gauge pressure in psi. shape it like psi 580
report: psi 2600
